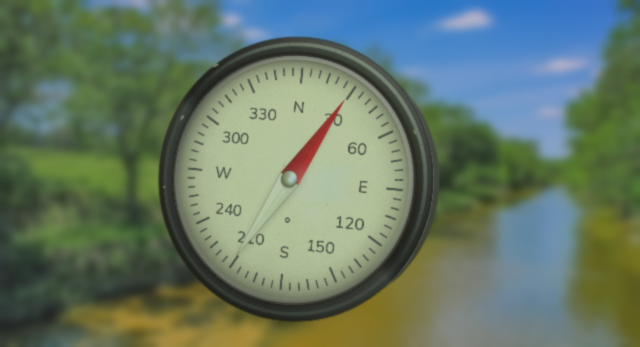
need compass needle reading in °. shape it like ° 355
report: ° 30
